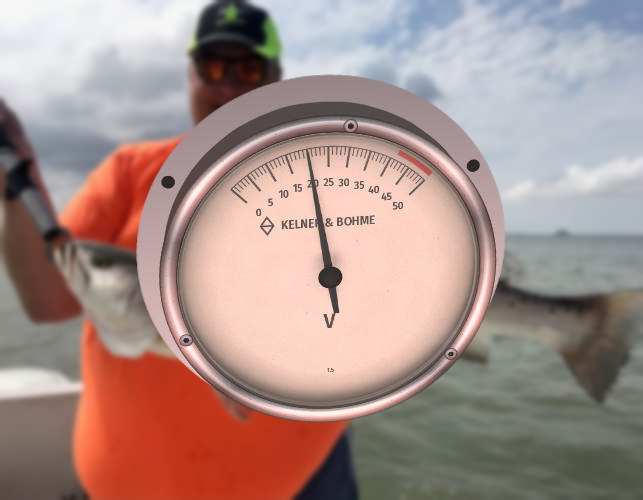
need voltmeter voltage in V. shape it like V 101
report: V 20
